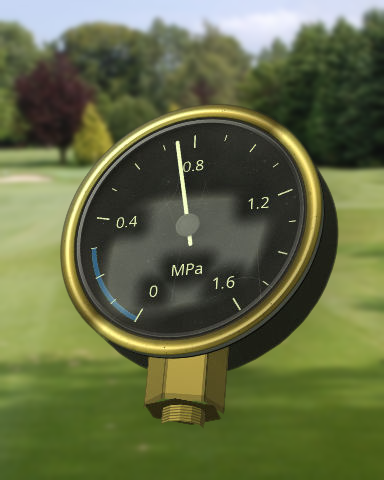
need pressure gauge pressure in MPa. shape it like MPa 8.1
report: MPa 0.75
